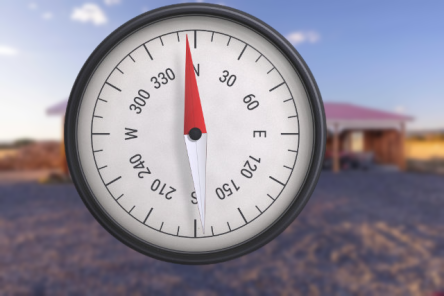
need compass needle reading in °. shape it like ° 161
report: ° 355
